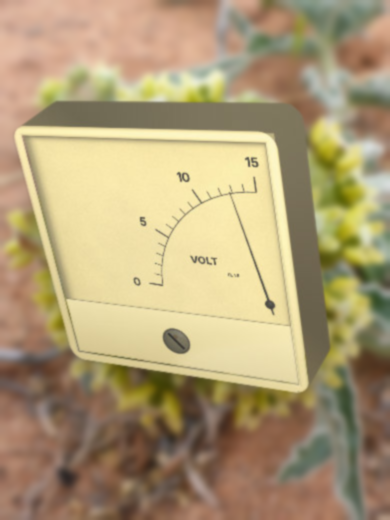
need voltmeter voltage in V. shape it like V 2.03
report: V 13
